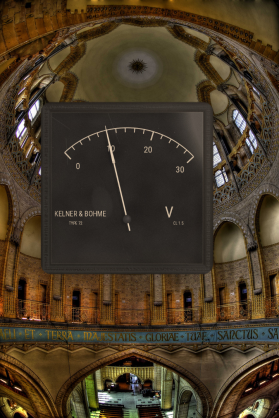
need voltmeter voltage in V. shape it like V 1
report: V 10
